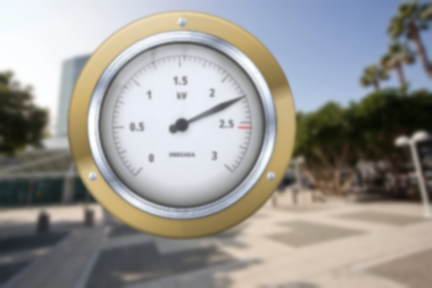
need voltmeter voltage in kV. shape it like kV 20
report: kV 2.25
